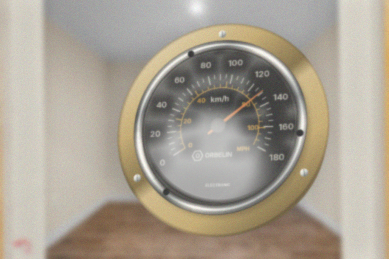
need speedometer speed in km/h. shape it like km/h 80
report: km/h 130
